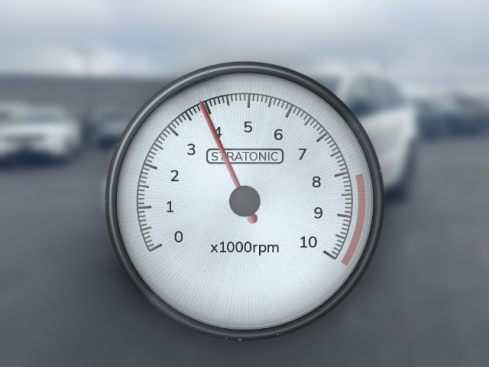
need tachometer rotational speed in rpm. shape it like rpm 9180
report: rpm 3900
